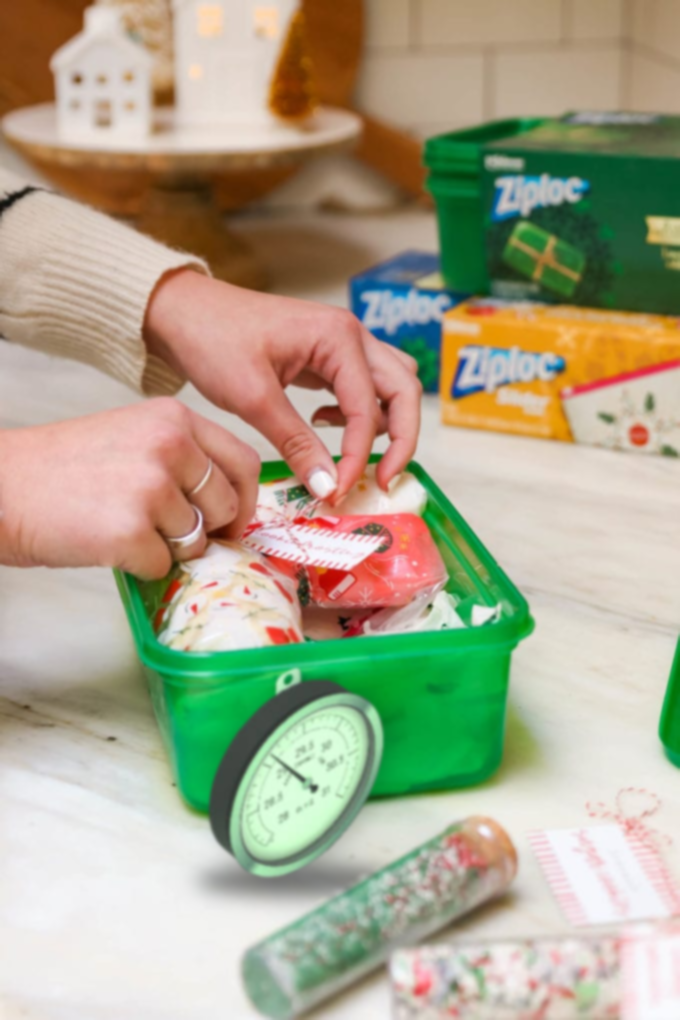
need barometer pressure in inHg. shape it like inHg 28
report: inHg 29.1
